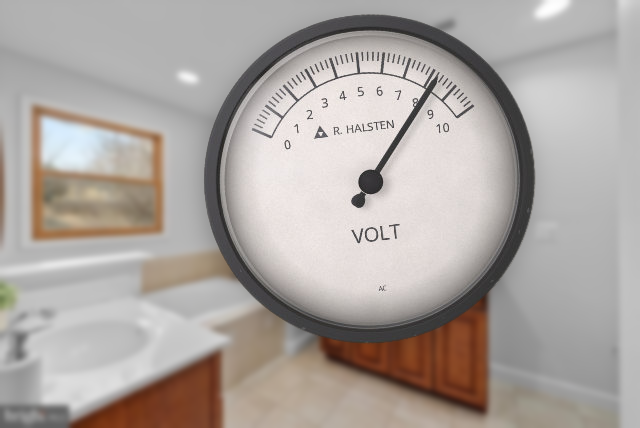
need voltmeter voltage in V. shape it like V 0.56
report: V 8.2
